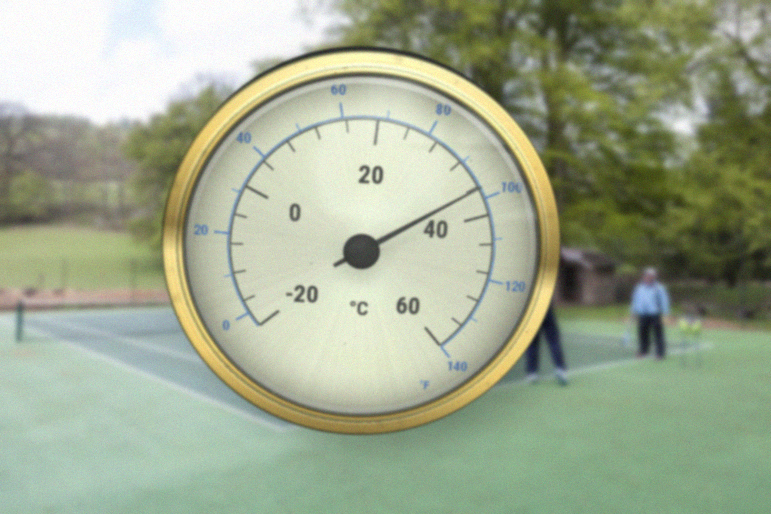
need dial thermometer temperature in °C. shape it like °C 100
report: °C 36
